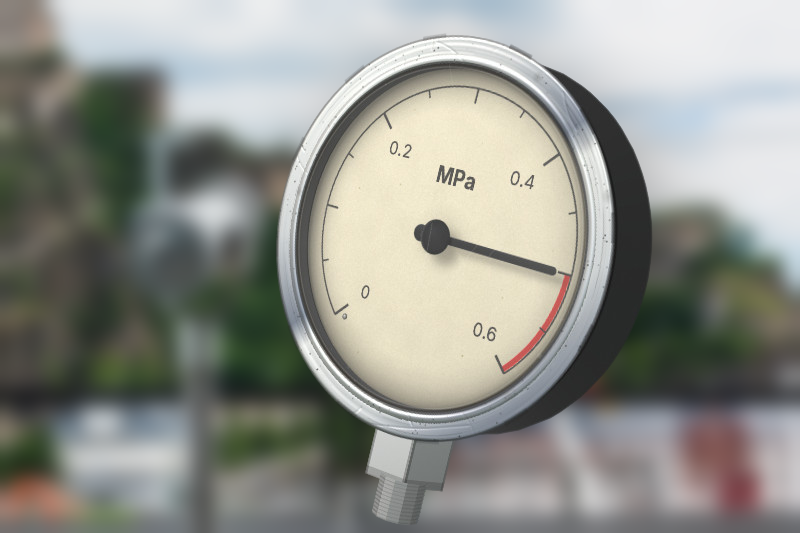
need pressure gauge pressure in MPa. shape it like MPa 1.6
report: MPa 0.5
